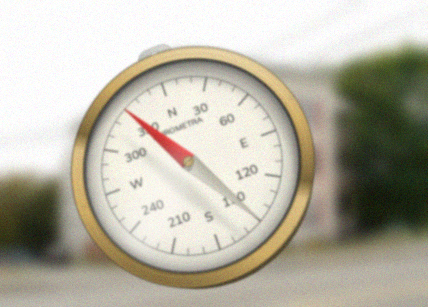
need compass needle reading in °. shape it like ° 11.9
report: ° 330
